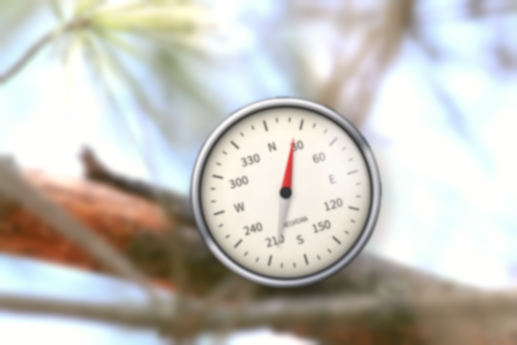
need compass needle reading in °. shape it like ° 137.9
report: ° 25
